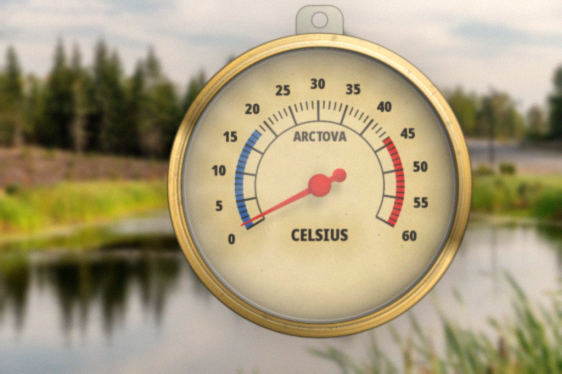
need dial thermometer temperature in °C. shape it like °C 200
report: °C 1
